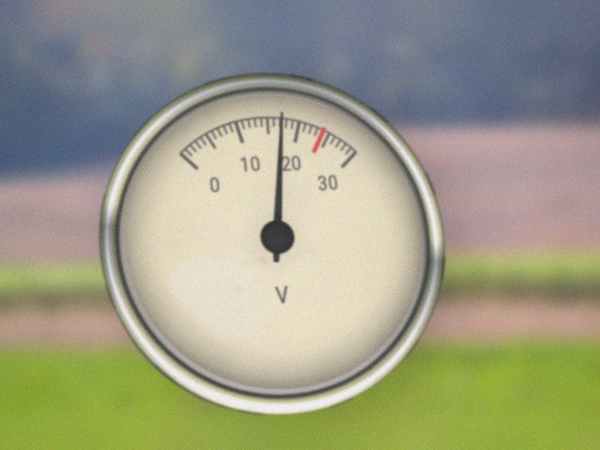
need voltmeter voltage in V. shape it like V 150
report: V 17
